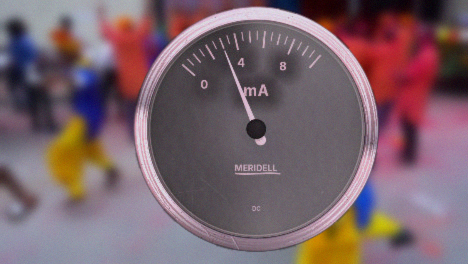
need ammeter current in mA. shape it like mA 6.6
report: mA 3
